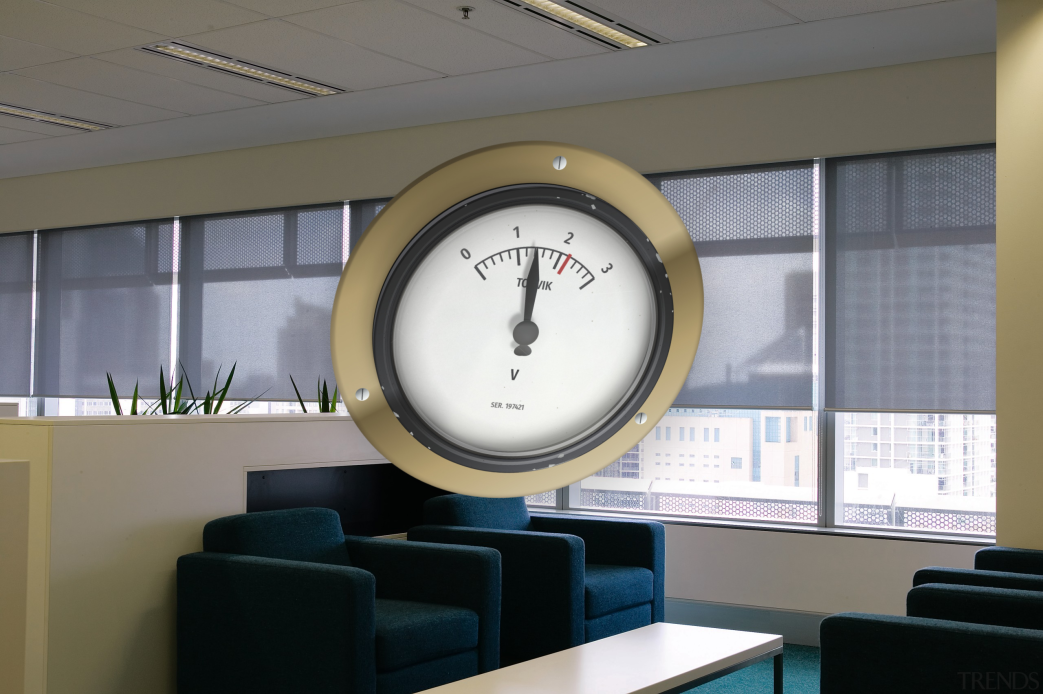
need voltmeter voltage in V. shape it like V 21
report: V 1.4
